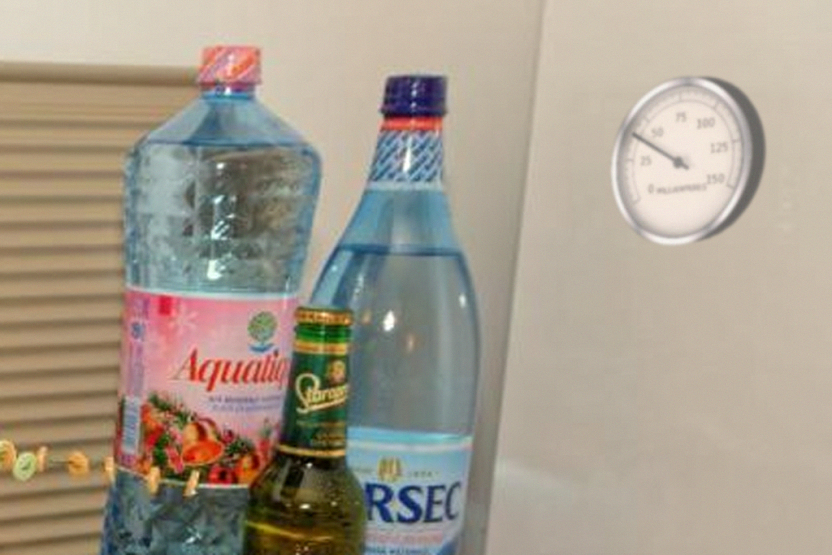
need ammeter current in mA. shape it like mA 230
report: mA 40
